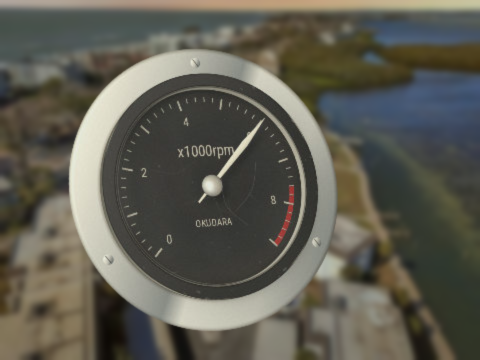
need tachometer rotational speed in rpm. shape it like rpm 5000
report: rpm 6000
